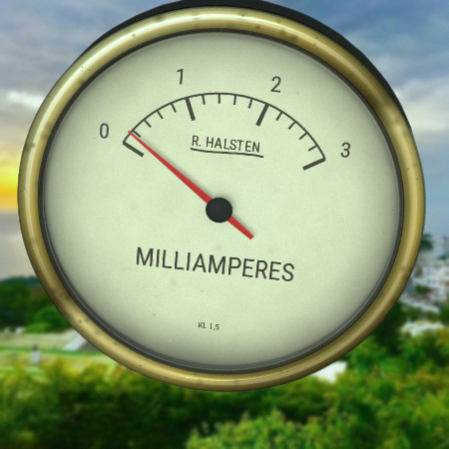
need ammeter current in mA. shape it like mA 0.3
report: mA 0.2
